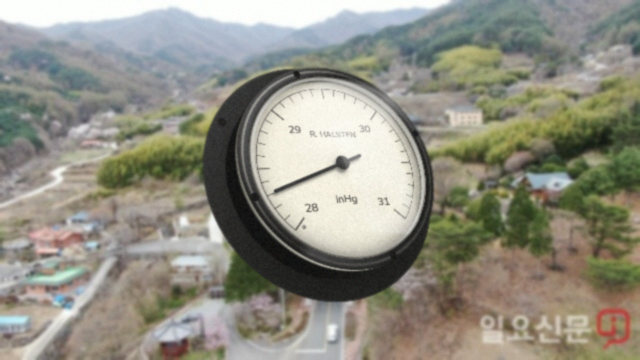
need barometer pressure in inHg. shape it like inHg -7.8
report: inHg 28.3
